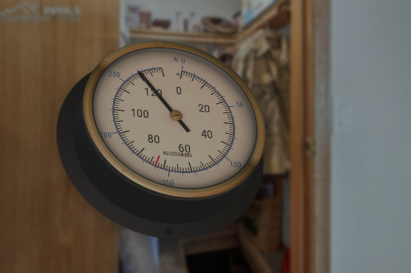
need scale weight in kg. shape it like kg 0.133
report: kg 120
